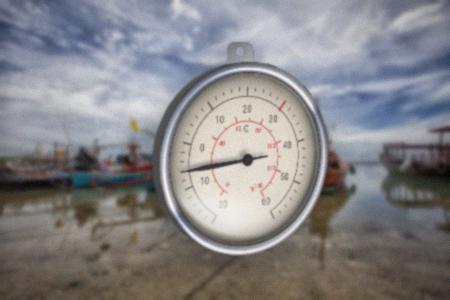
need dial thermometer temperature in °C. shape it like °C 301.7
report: °C -6
